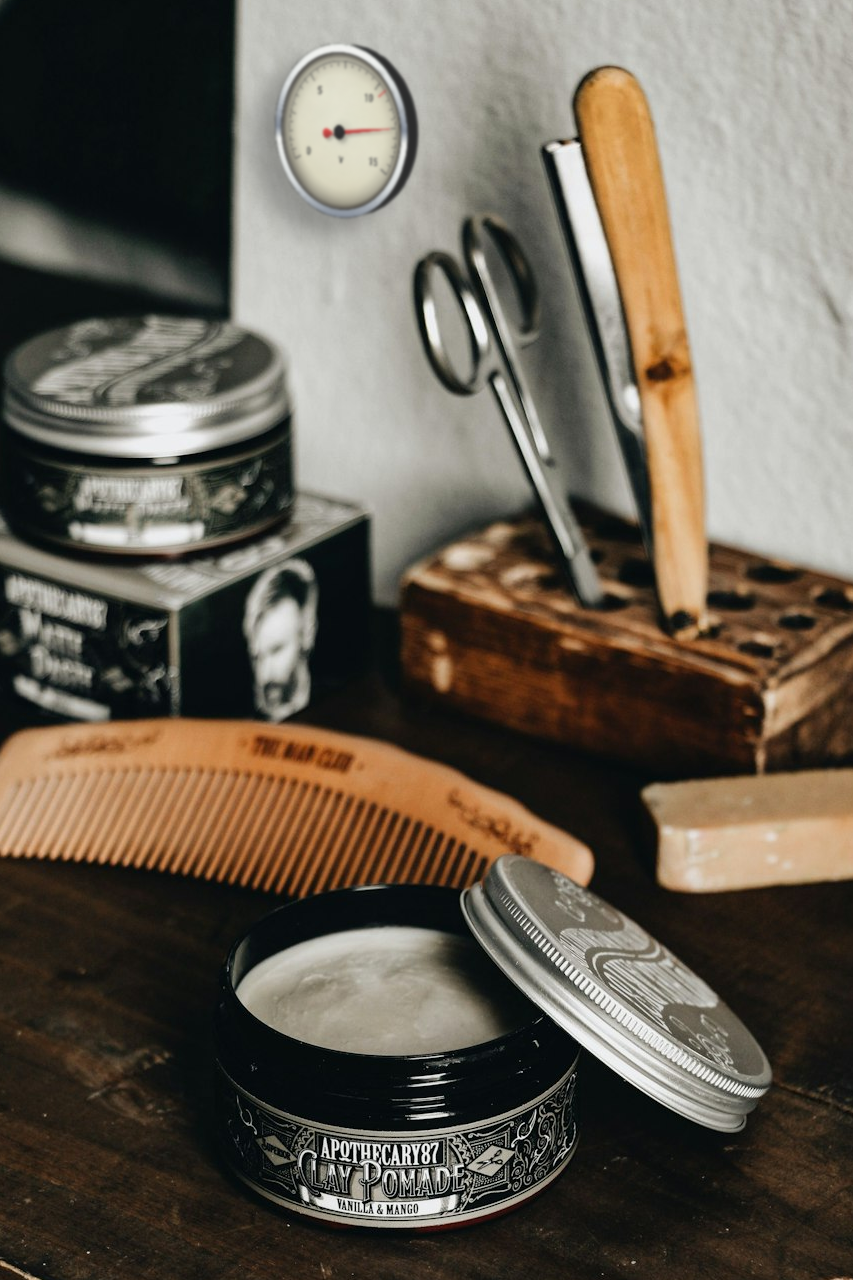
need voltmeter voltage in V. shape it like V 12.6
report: V 12.5
